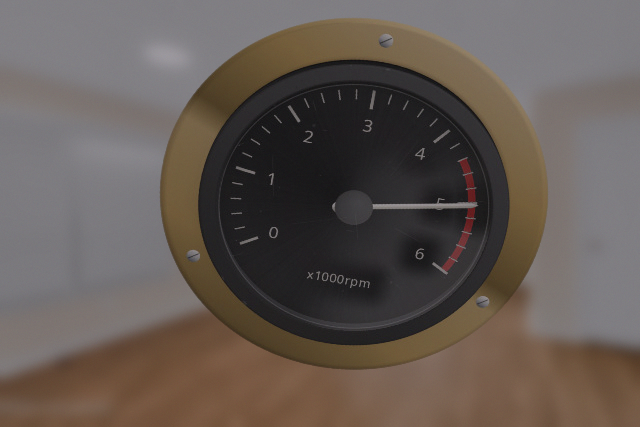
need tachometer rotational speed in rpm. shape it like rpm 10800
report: rpm 5000
